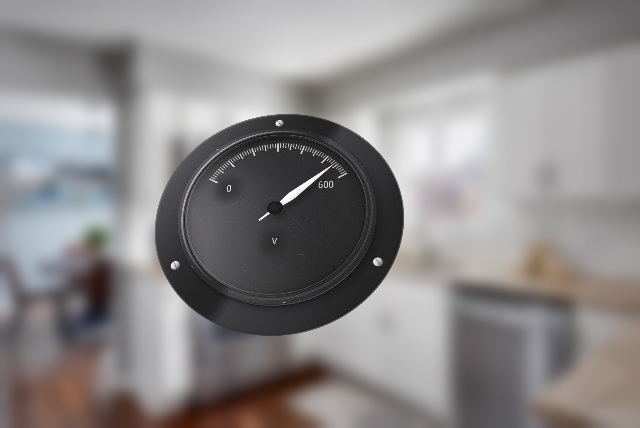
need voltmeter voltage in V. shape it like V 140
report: V 550
